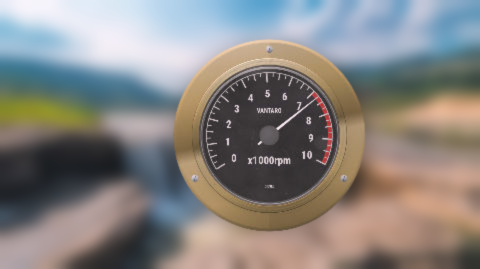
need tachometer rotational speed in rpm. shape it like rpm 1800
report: rpm 7250
